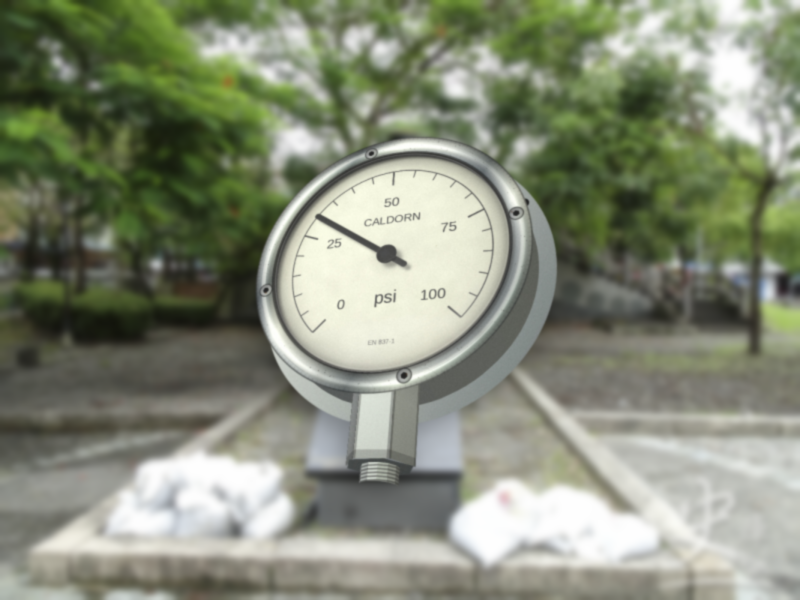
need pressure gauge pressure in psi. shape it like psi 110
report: psi 30
